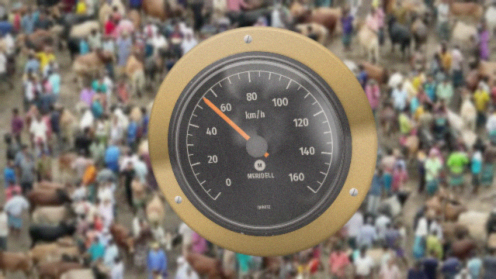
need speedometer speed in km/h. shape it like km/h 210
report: km/h 55
